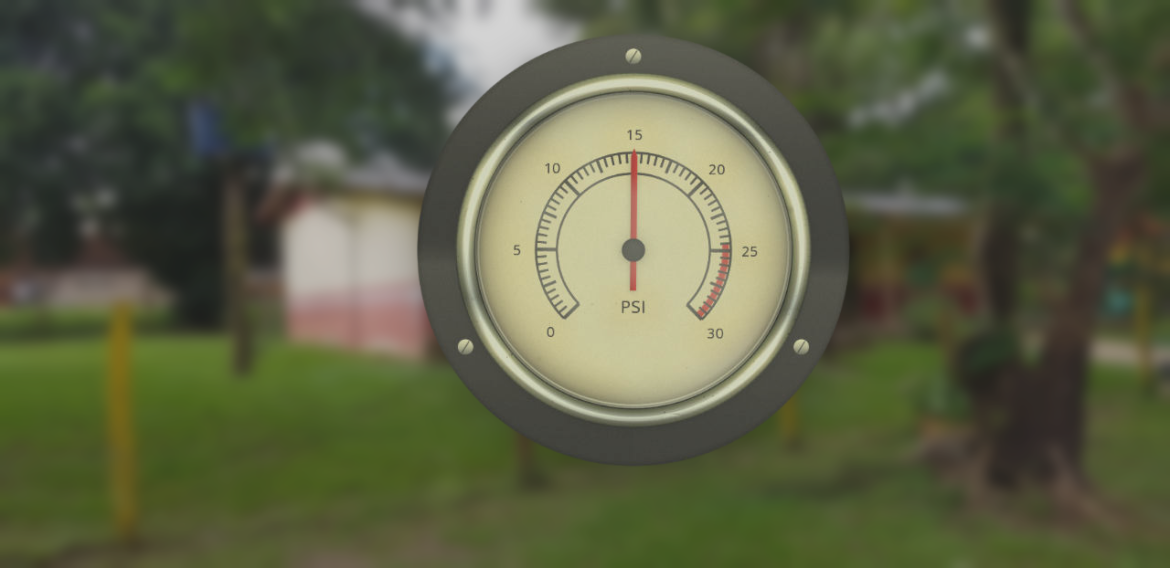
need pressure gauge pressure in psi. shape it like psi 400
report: psi 15
